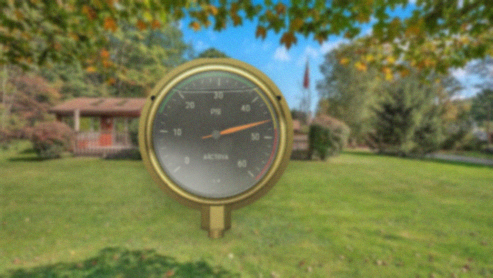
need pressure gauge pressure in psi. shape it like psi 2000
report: psi 46
